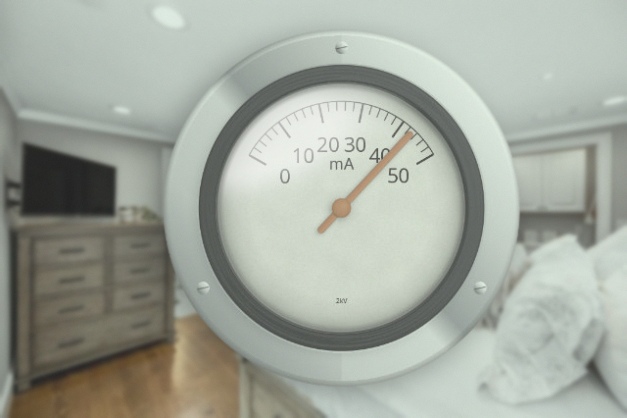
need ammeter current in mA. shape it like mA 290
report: mA 43
